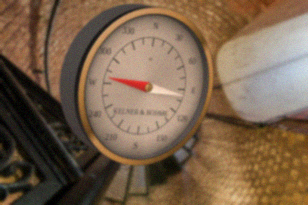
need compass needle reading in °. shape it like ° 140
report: ° 277.5
